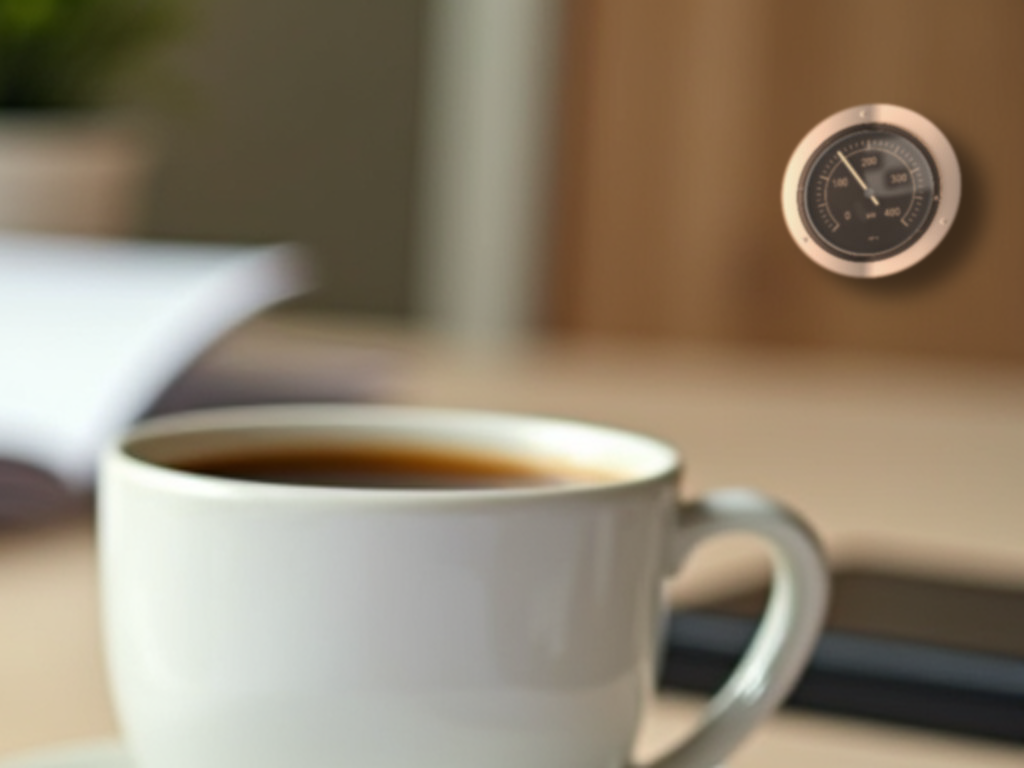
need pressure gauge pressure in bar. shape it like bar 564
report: bar 150
